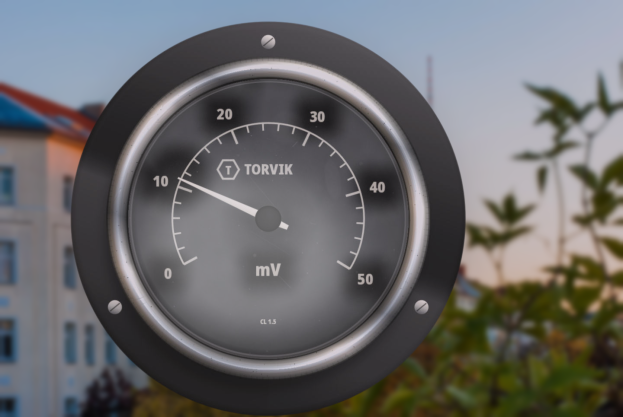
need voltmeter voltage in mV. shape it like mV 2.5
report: mV 11
